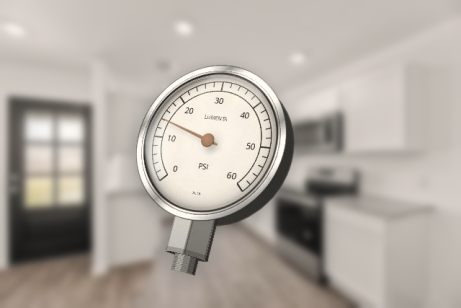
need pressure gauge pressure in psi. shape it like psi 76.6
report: psi 14
